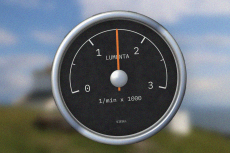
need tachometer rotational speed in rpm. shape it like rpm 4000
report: rpm 1500
